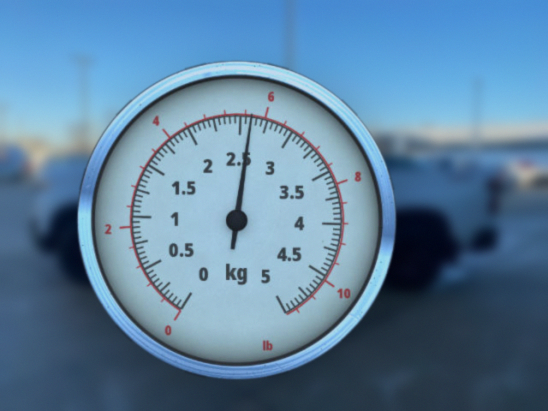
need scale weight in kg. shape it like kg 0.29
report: kg 2.6
